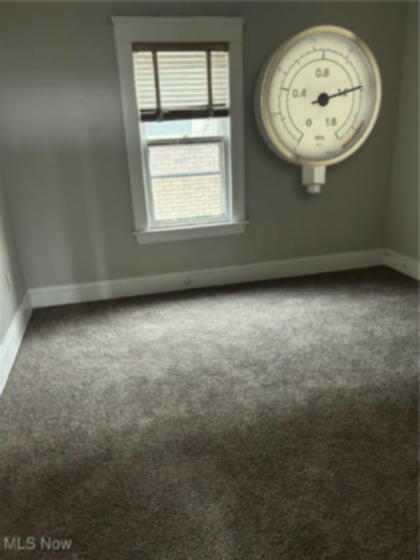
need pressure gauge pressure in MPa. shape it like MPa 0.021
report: MPa 1.2
